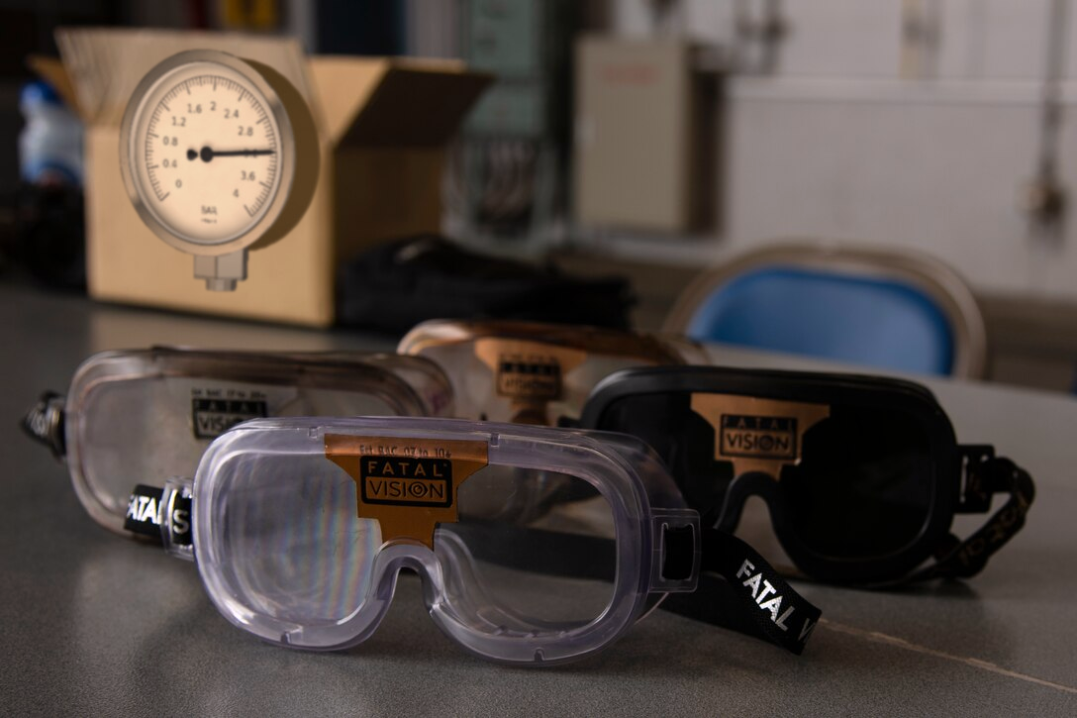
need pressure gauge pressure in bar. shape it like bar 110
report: bar 3.2
